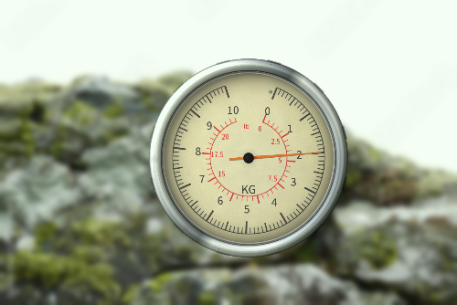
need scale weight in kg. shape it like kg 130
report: kg 2
